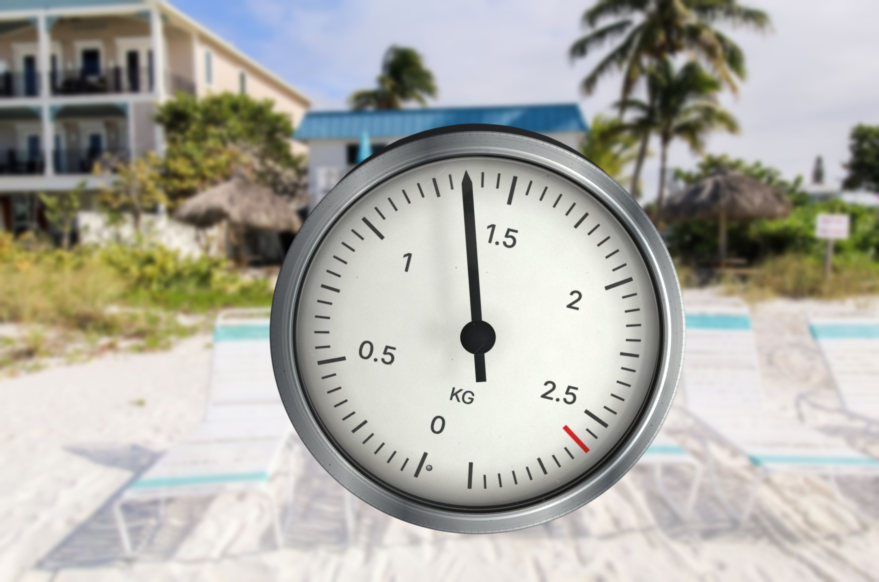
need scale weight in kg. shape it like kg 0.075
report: kg 1.35
